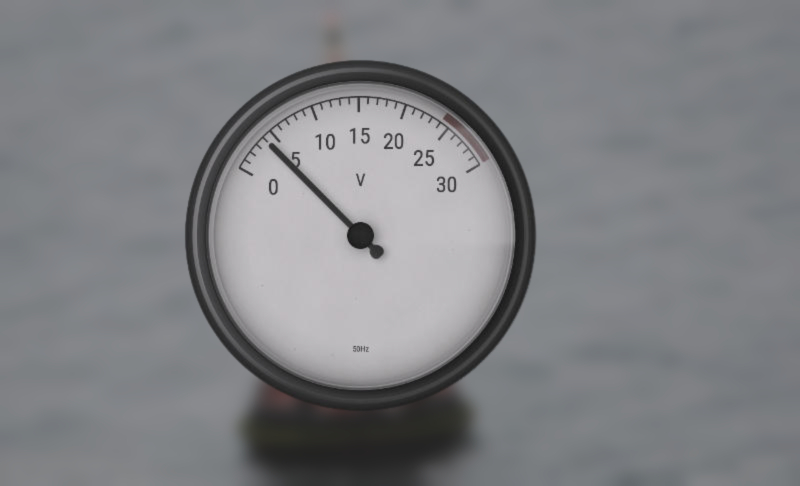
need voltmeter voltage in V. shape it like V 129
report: V 4
